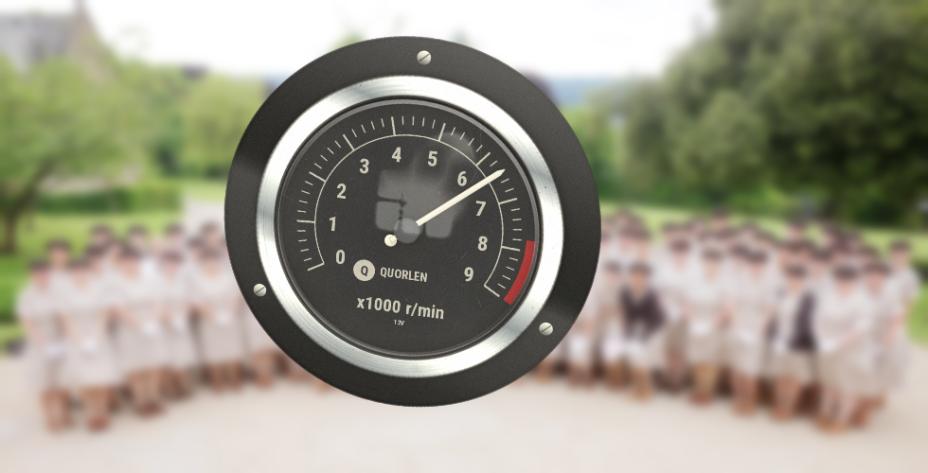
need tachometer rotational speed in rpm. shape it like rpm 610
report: rpm 6400
